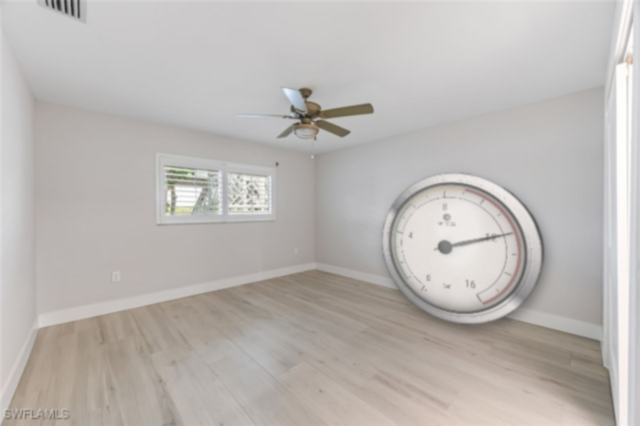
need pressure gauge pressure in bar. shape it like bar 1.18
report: bar 12
